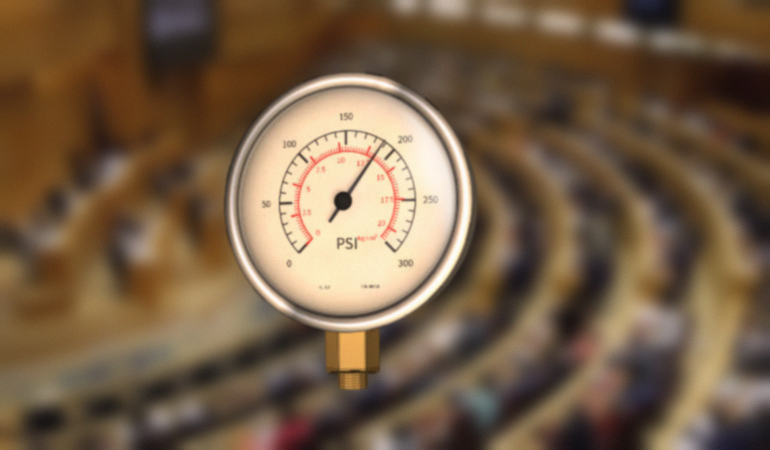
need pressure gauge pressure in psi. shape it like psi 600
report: psi 190
